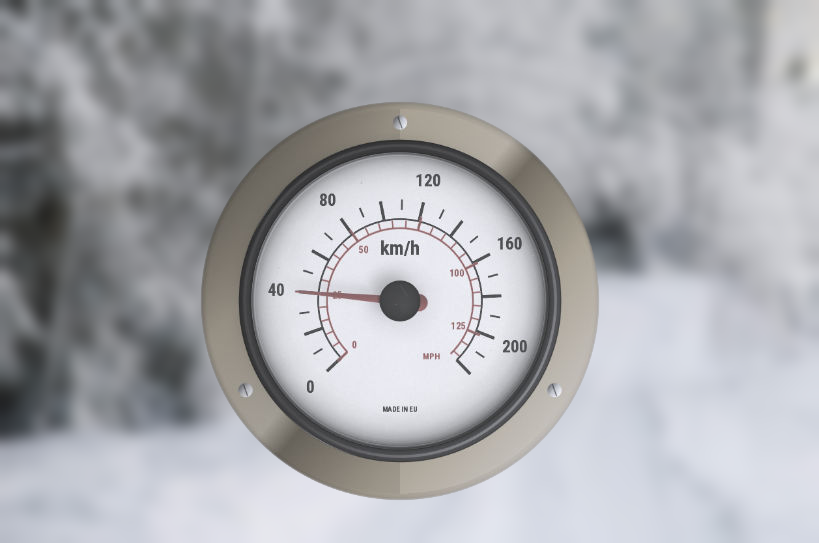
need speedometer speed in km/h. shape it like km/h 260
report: km/h 40
